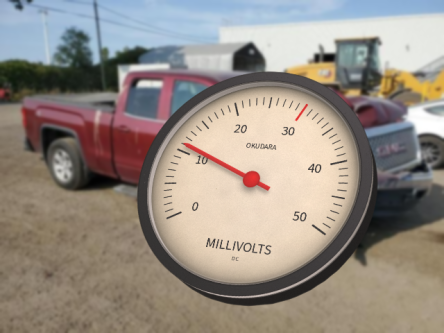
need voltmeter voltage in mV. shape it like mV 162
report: mV 11
